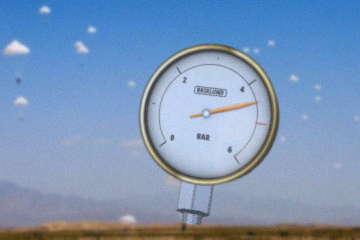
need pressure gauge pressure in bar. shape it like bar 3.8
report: bar 4.5
